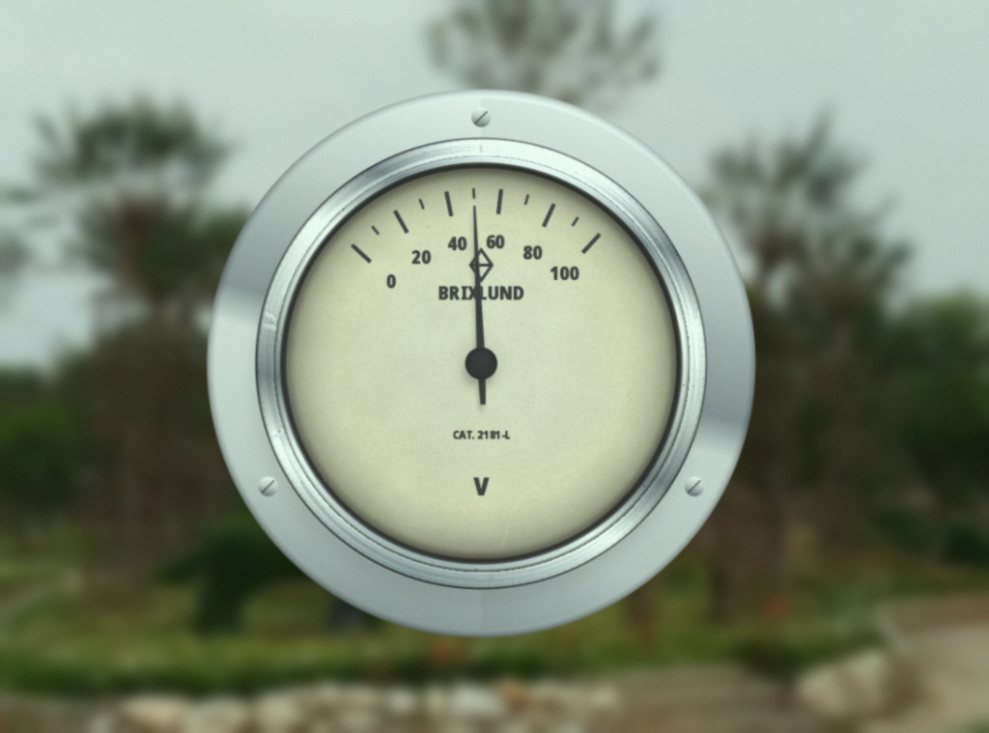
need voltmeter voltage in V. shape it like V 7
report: V 50
